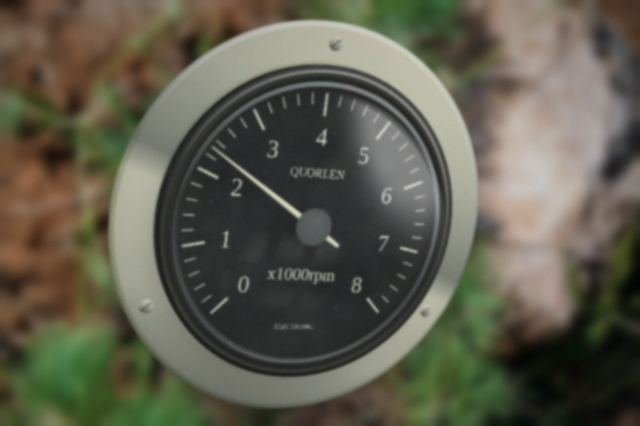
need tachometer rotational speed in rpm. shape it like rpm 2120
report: rpm 2300
